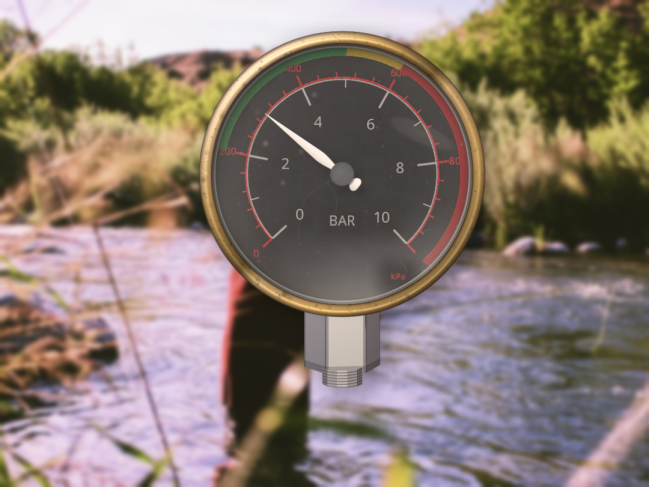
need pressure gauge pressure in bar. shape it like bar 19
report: bar 3
